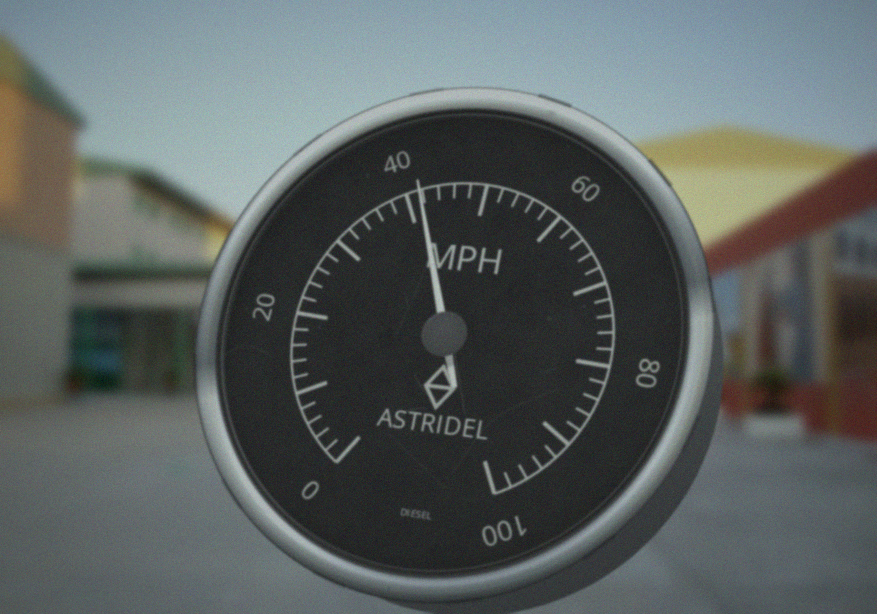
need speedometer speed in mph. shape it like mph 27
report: mph 42
